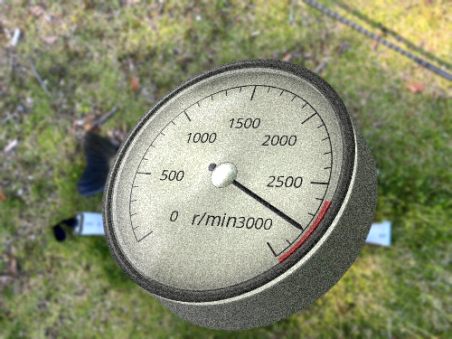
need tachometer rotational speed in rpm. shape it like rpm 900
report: rpm 2800
